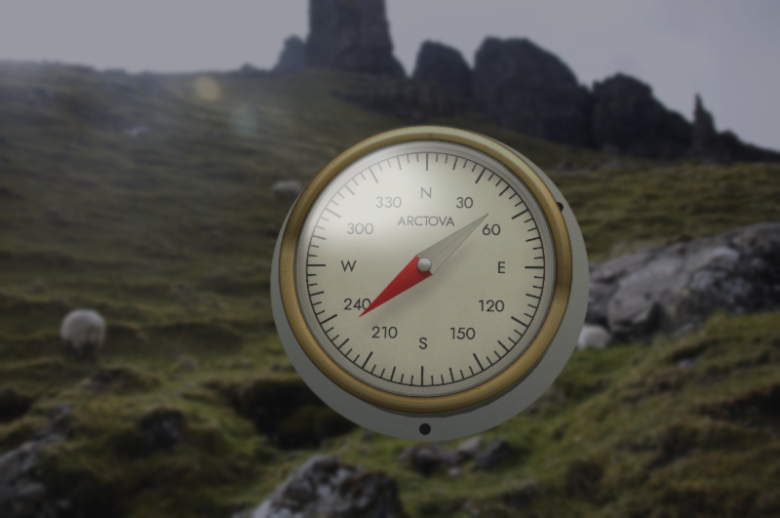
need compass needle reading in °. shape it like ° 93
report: ° 230
